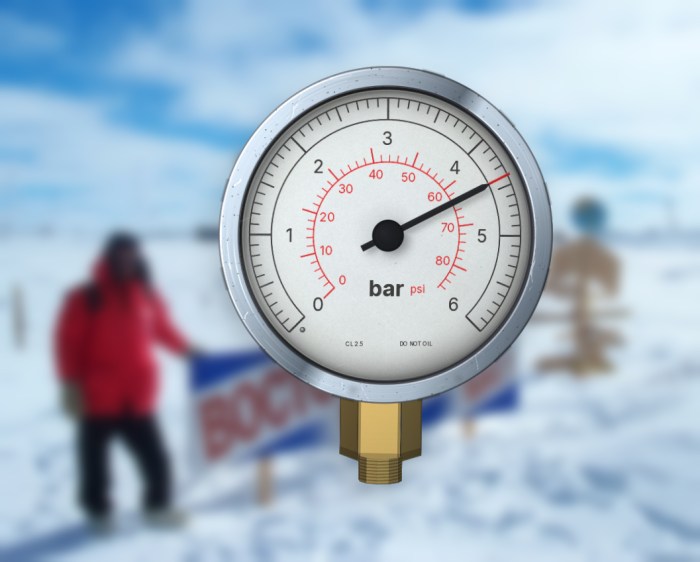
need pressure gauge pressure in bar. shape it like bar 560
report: bar 4.4
